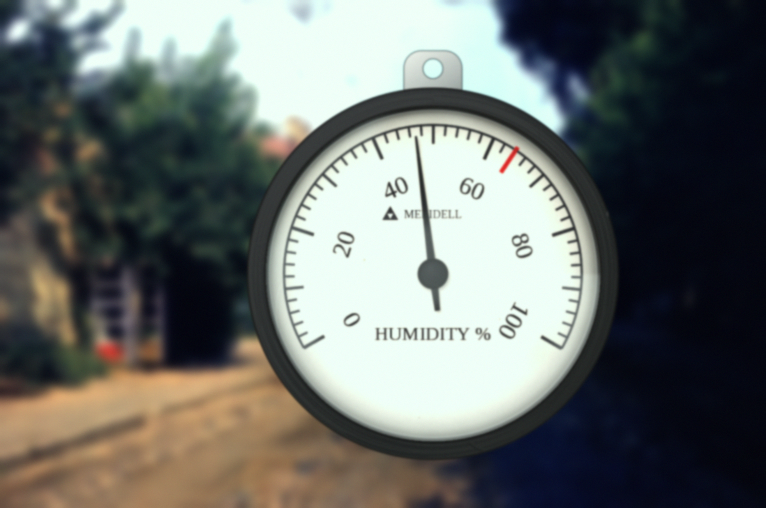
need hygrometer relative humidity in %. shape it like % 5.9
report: % 47
